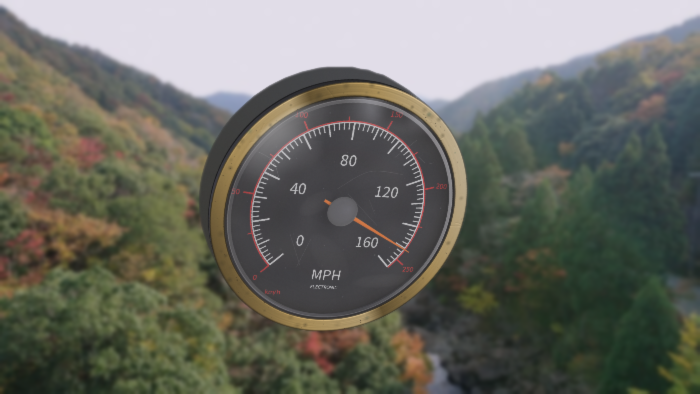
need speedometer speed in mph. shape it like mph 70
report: mph 150
